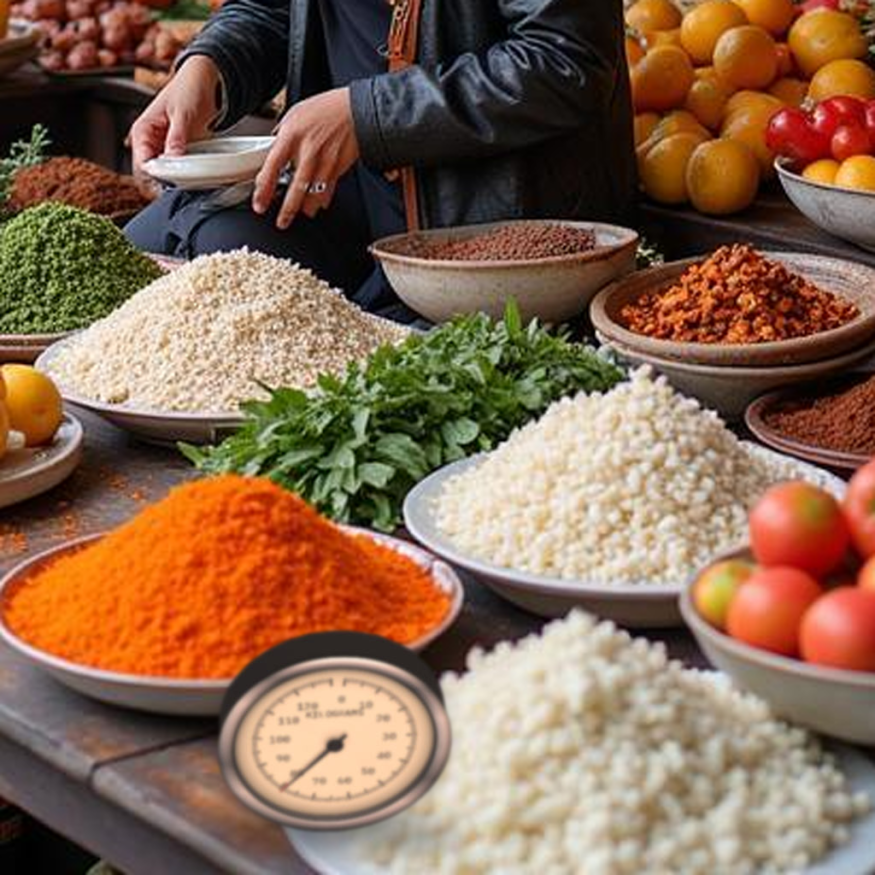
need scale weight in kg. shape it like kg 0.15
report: kg 80
